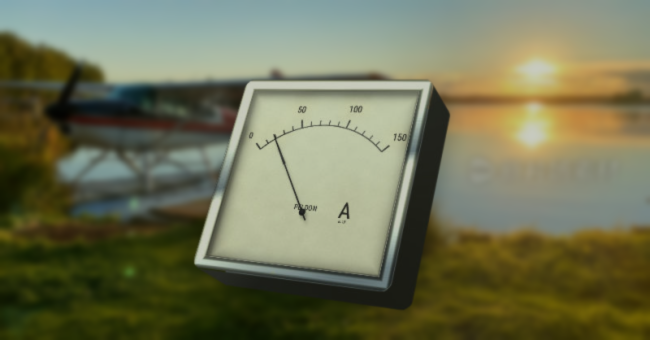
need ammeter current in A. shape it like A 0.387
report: A 20
